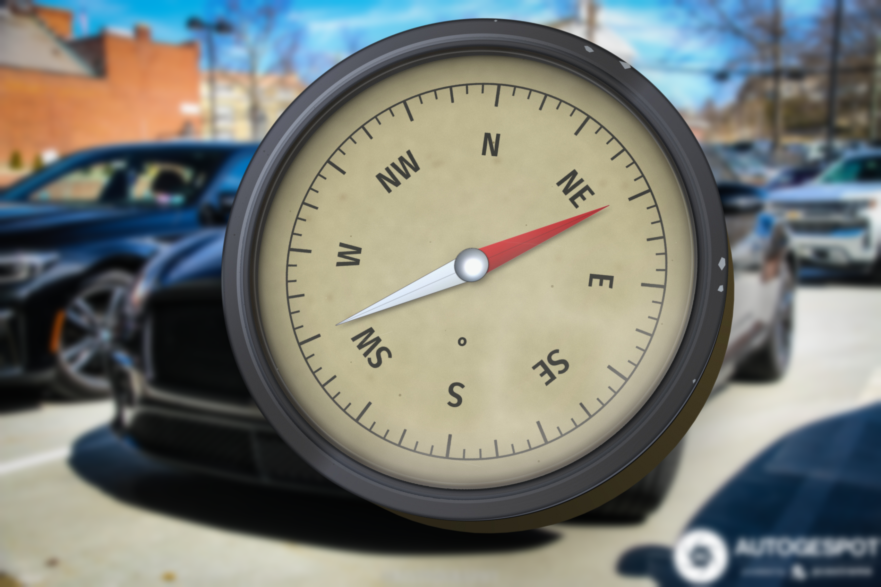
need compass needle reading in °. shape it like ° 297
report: ° 60
